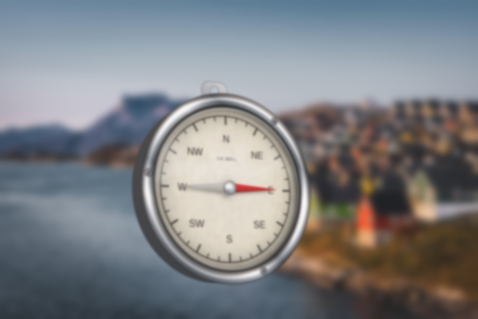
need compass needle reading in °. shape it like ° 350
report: ° 90
